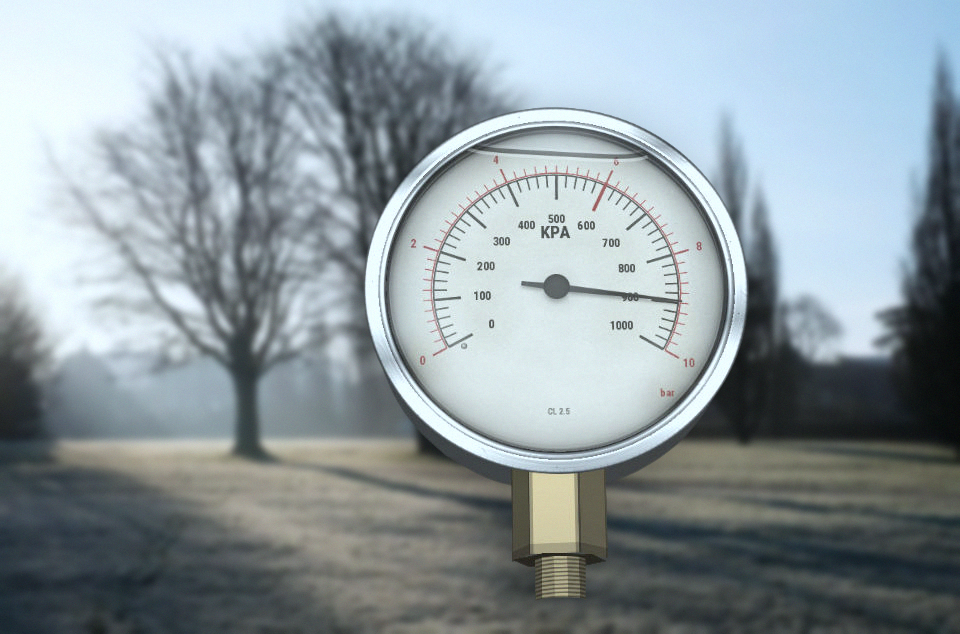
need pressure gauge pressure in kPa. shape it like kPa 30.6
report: kPa 900
